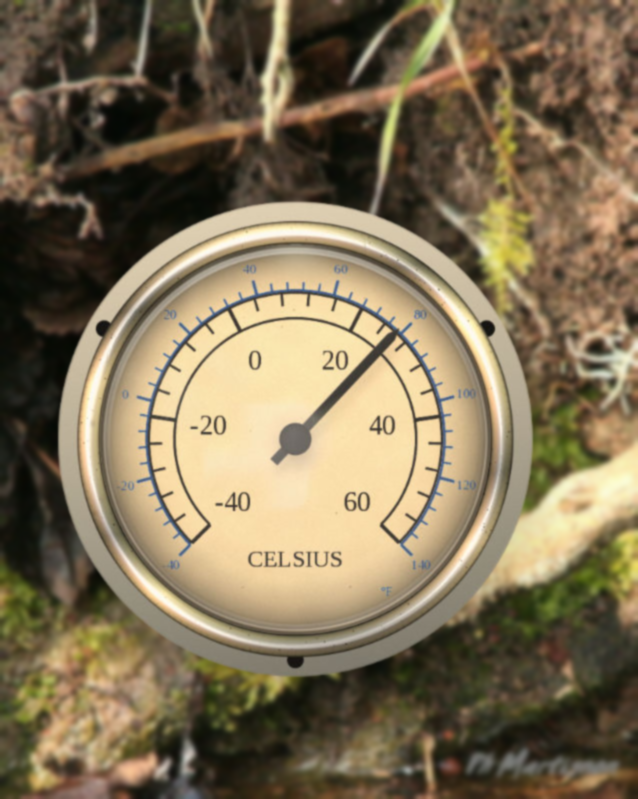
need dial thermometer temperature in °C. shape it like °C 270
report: °C 26
